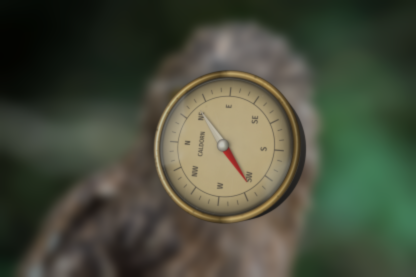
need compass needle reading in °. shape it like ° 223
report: ° 230
